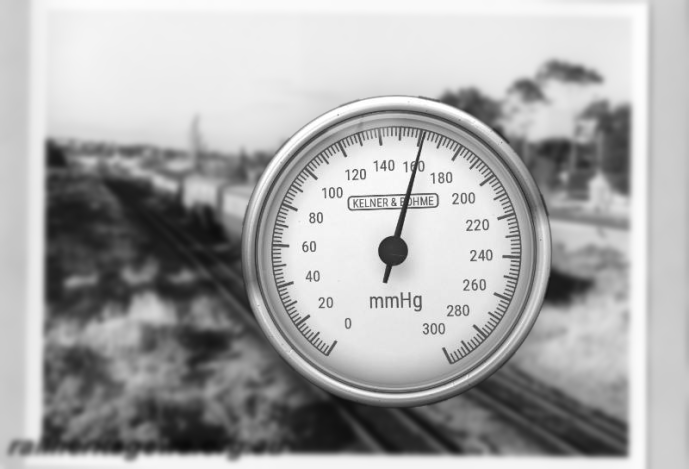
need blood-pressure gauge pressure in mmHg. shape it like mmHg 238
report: mmHg 162
